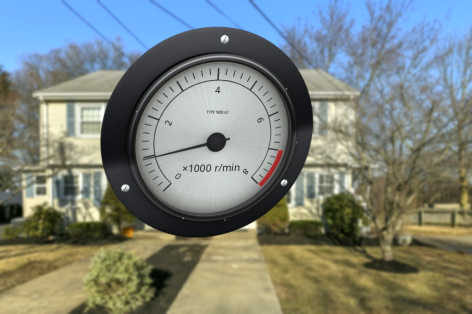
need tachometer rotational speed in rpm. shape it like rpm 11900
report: rpm 1000
